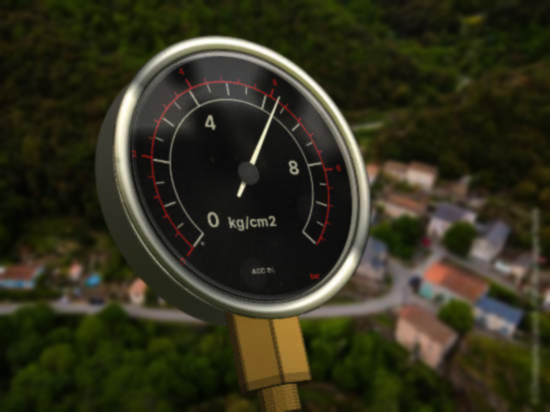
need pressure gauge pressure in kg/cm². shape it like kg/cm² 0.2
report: kg/cm² 6.25
